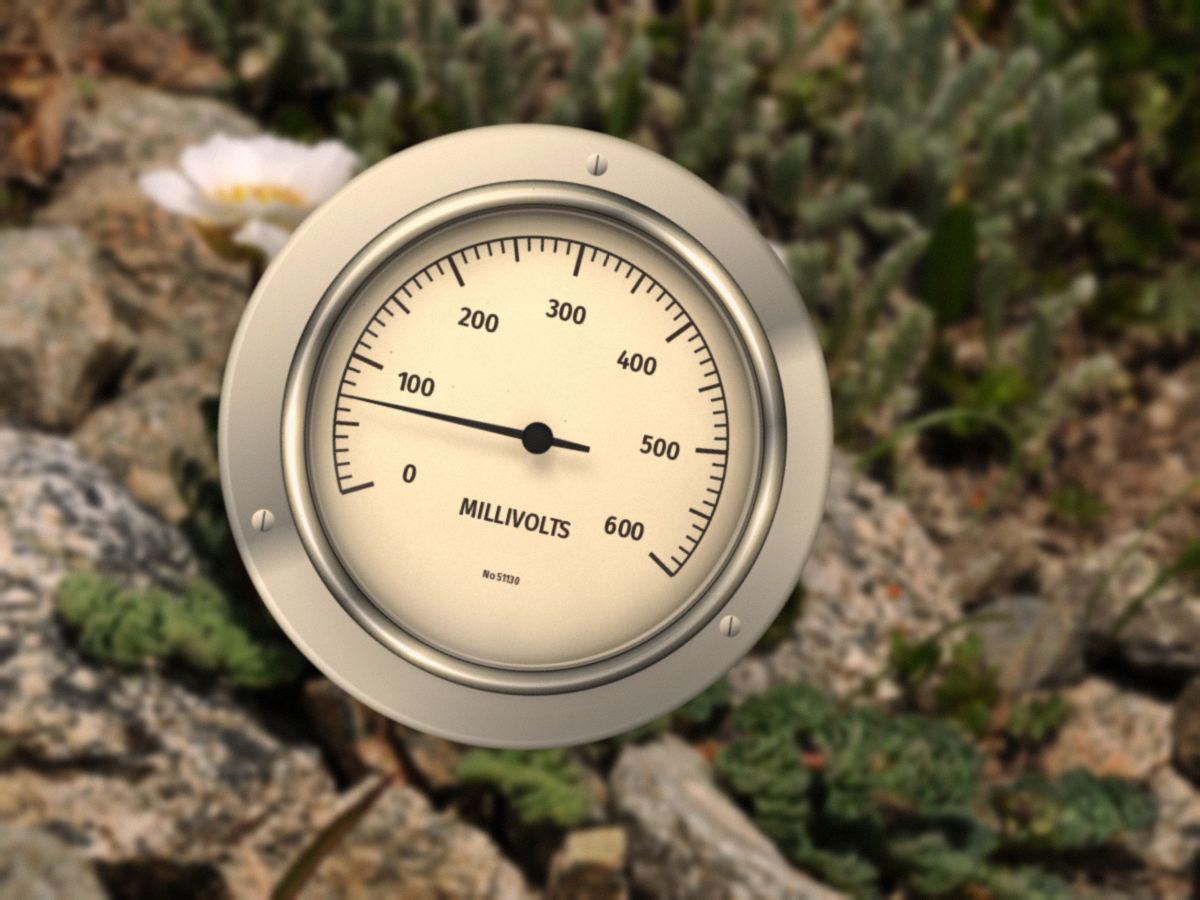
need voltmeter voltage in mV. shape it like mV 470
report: mV 70
